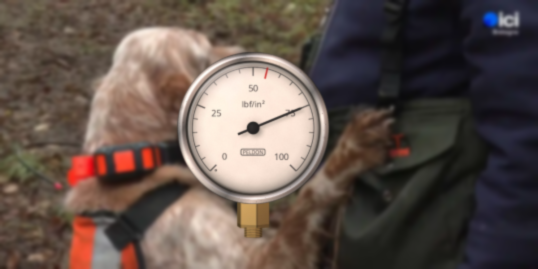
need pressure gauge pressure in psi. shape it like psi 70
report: psi 75
